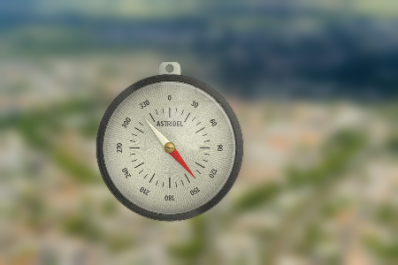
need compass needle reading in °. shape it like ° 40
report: ° 140
